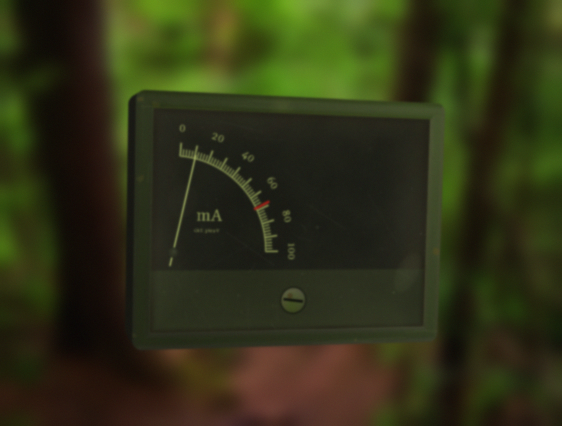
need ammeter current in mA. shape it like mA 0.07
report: mA 10
